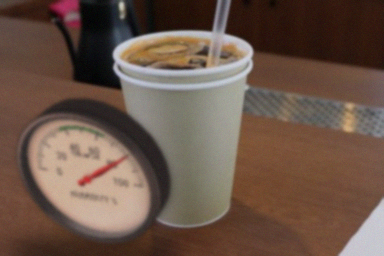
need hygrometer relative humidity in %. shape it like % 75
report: % 80
